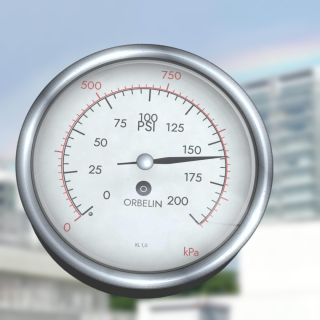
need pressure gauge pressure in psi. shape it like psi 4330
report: psi 160
